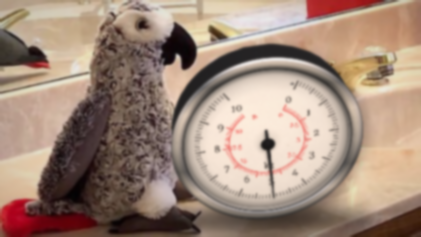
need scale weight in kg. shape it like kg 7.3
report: kg 5
